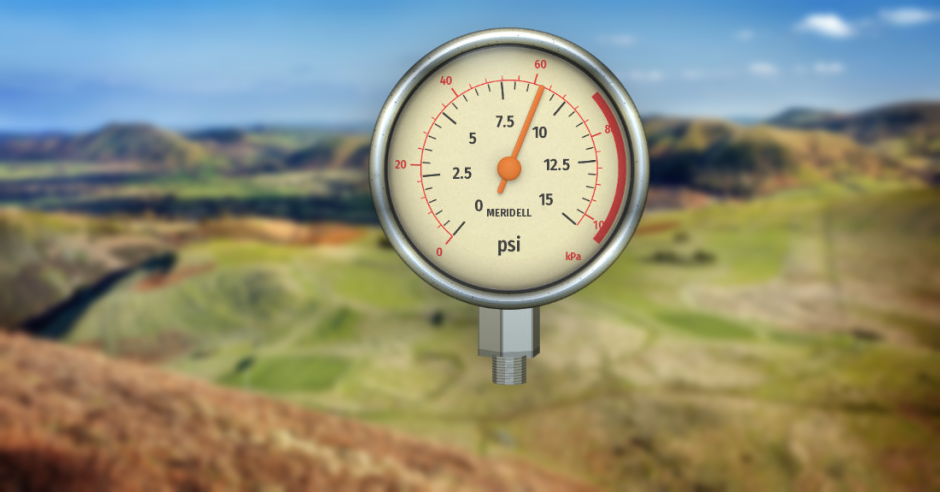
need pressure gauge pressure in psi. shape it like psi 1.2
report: psi 9
